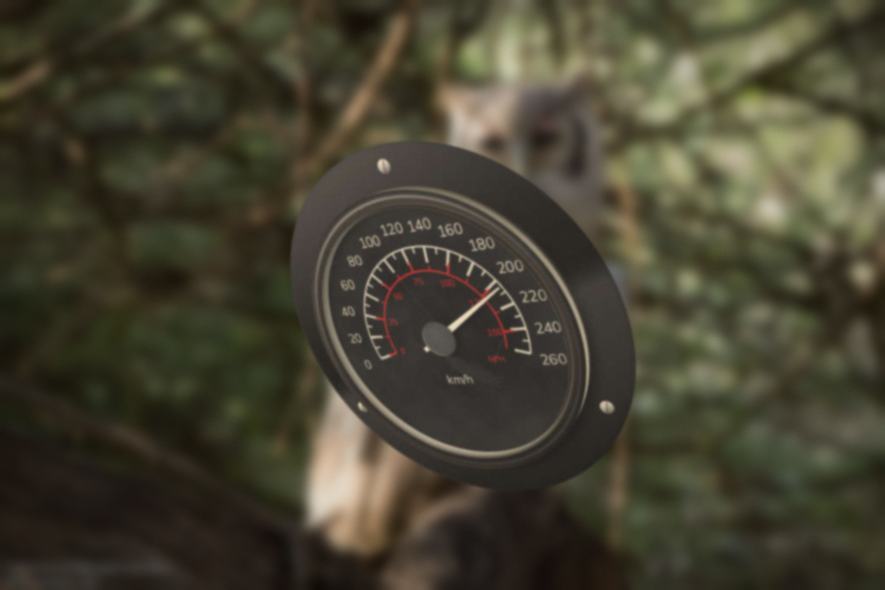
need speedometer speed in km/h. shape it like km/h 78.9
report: km/h 205
